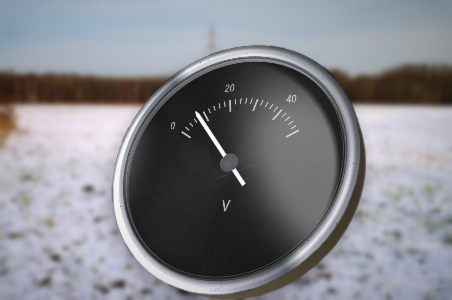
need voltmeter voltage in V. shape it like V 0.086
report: V 8
